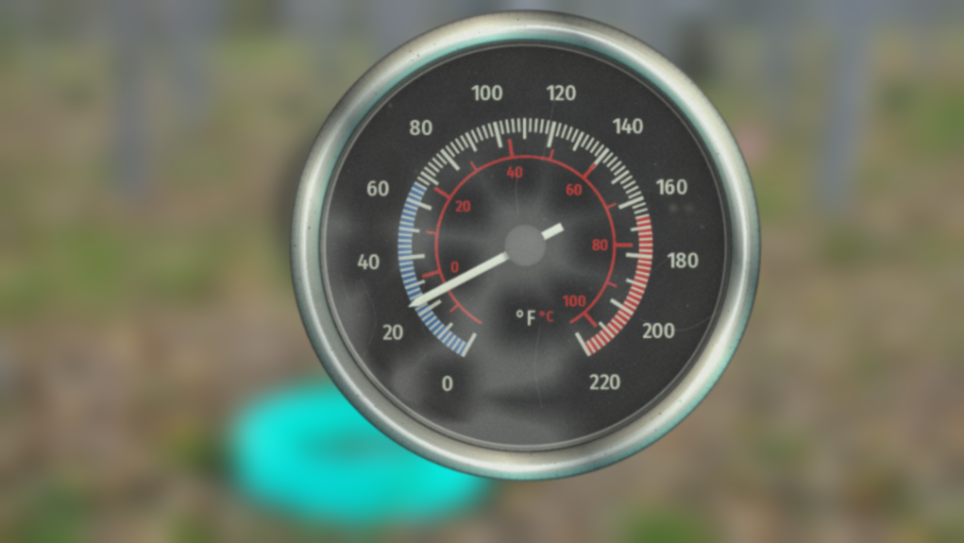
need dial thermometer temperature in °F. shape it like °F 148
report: °F 24
